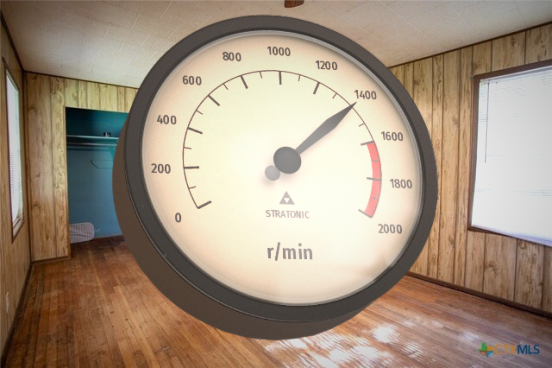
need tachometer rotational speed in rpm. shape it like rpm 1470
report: rpm 1400
